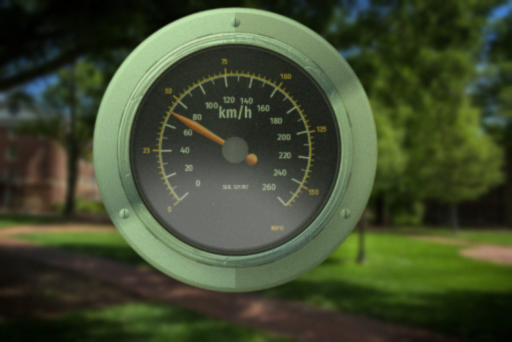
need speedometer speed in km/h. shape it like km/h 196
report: km/h 70
